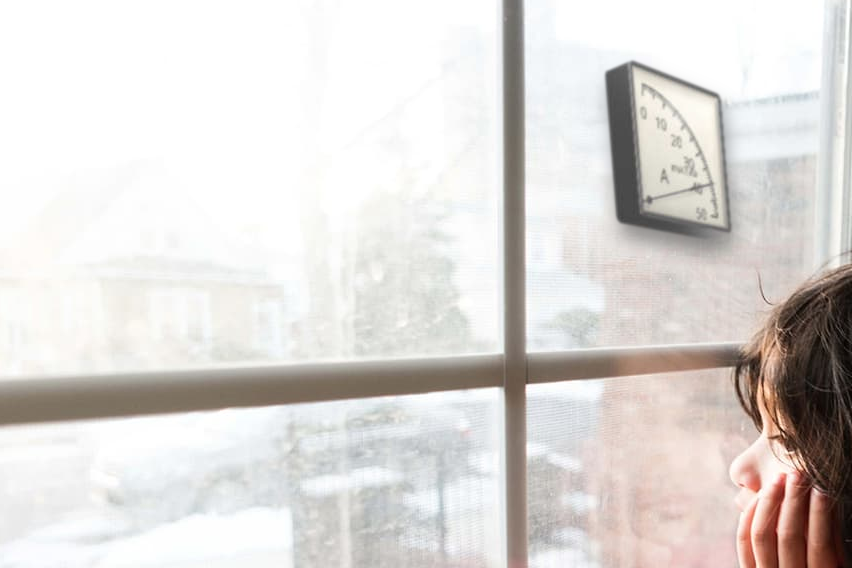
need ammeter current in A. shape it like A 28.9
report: A 40
